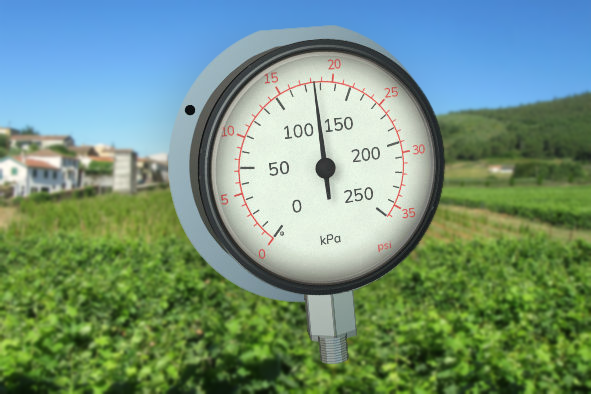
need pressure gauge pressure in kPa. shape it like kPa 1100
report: kPa 125
